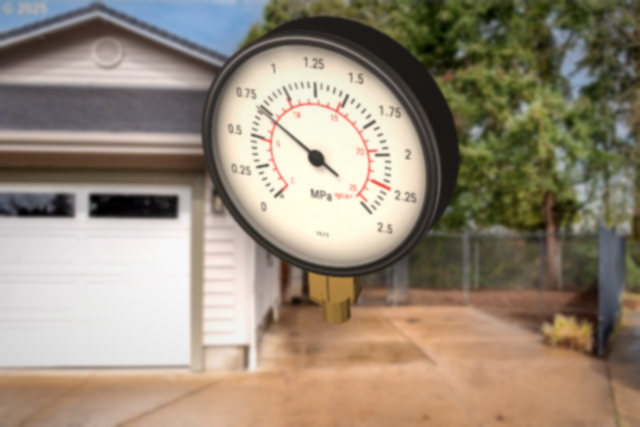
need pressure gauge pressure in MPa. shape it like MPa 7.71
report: MPa 0.75
